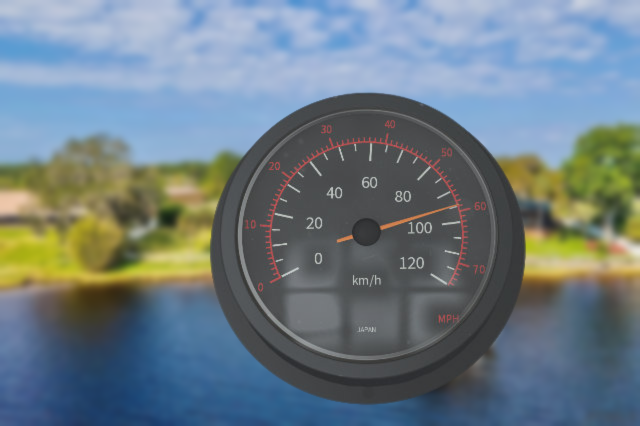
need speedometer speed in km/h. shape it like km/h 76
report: km/h 95
